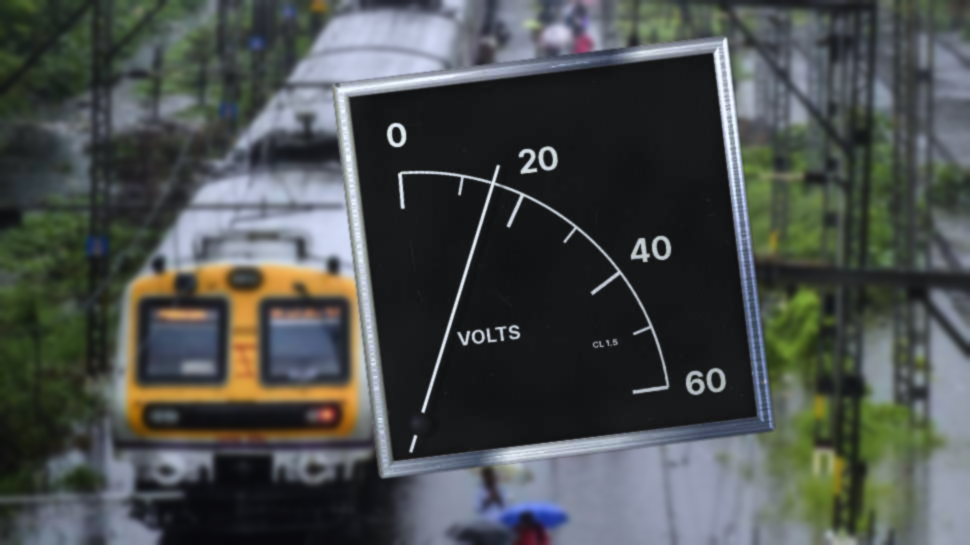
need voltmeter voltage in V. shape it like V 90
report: V 15
